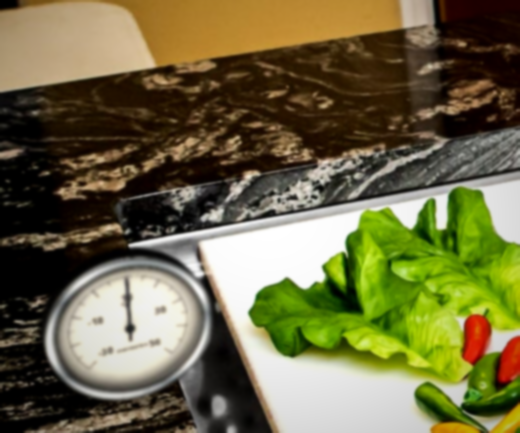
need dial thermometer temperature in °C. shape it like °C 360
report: °C 10
